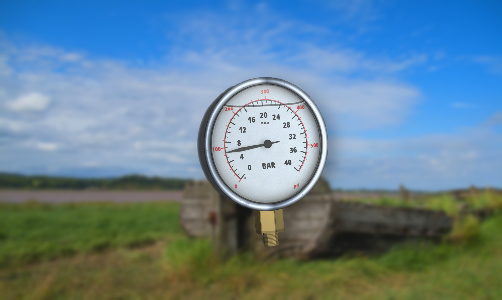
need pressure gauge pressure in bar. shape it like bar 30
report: bar 6
